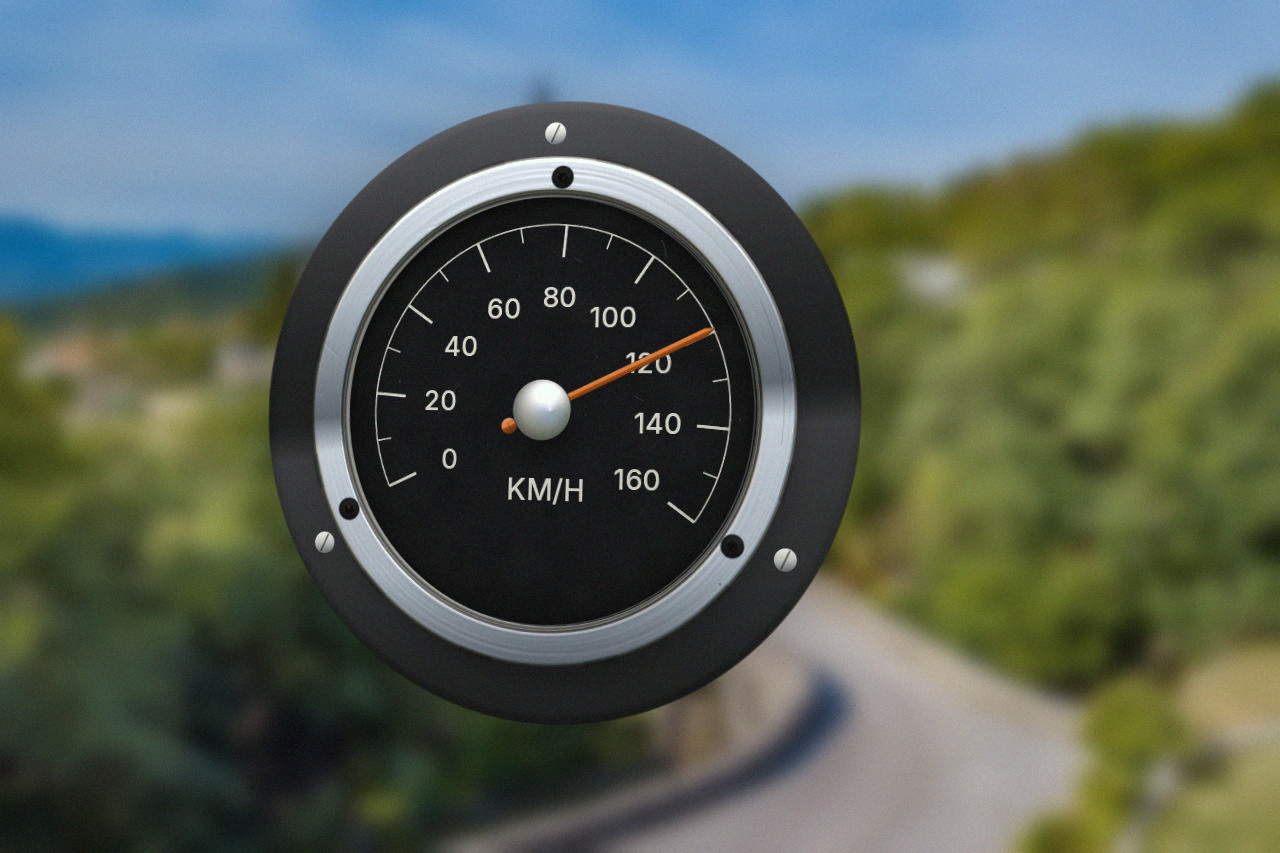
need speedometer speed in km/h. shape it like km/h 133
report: km/h 120
